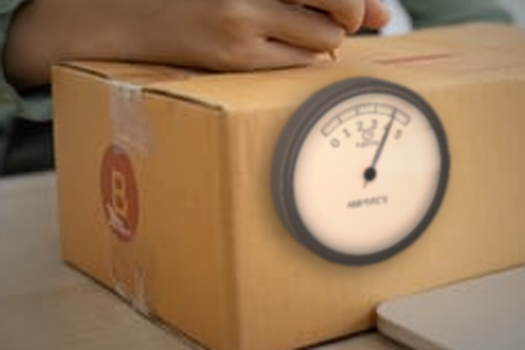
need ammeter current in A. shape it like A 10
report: A 4
